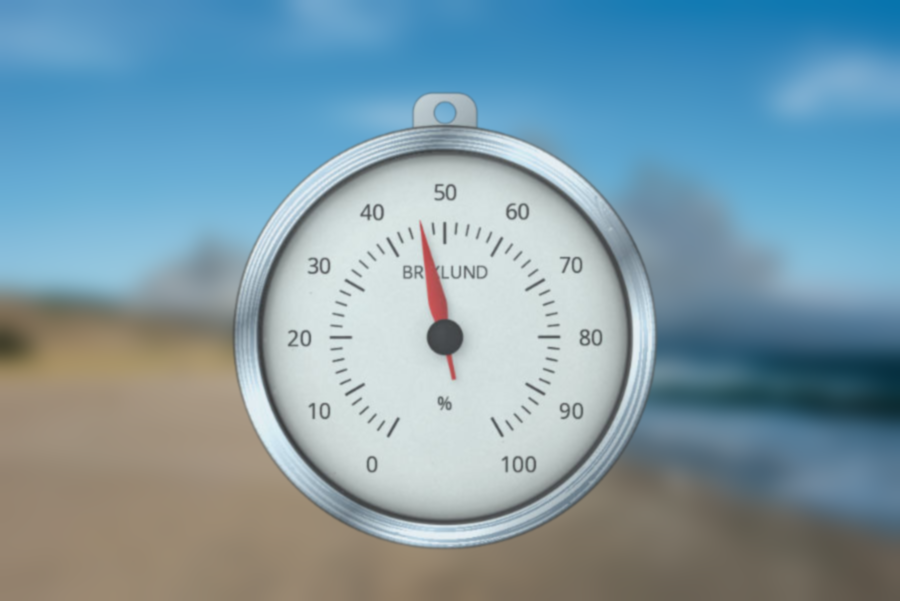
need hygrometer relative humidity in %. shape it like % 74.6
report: % 46
